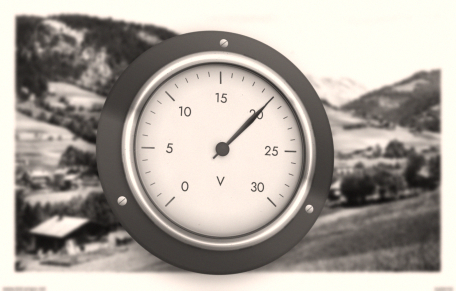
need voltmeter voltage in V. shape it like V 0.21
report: V 20
